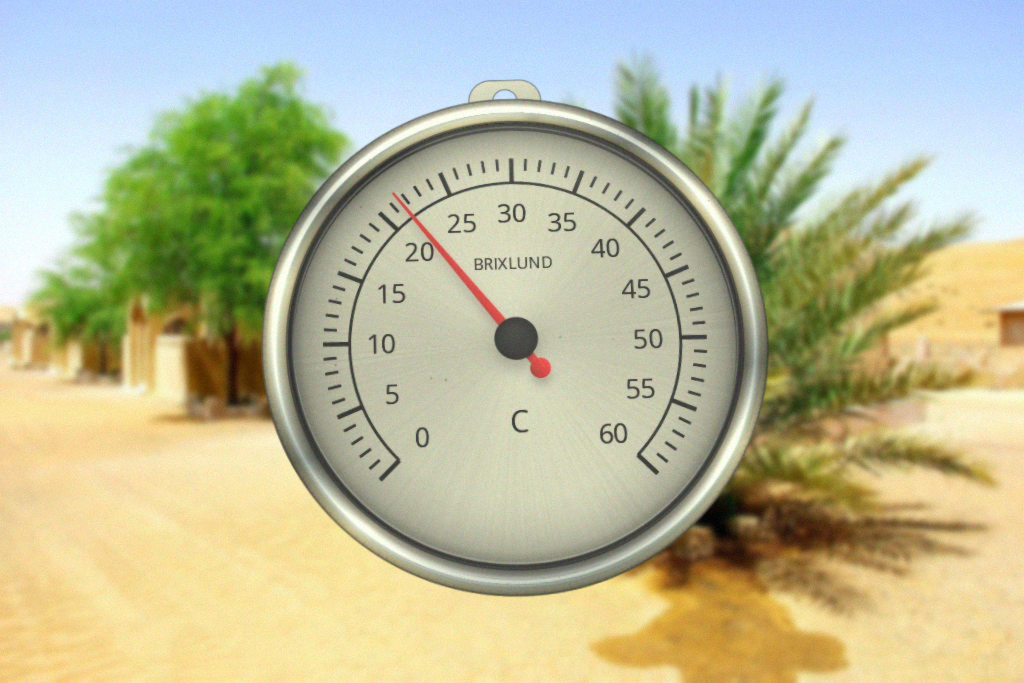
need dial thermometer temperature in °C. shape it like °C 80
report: °C 21.5
